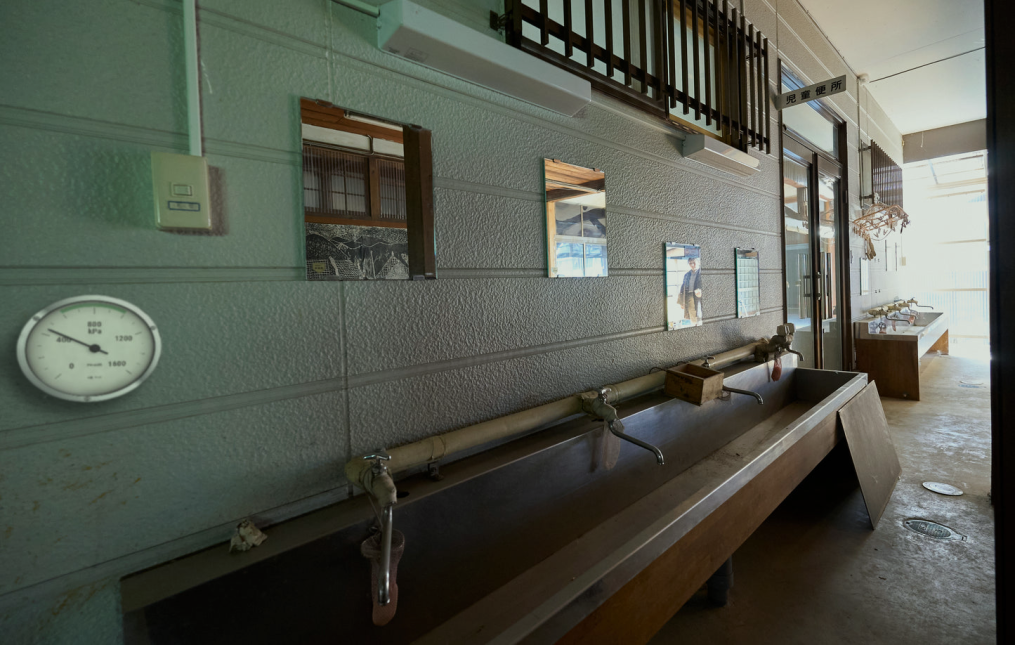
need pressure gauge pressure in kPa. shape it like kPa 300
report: kPa 450
